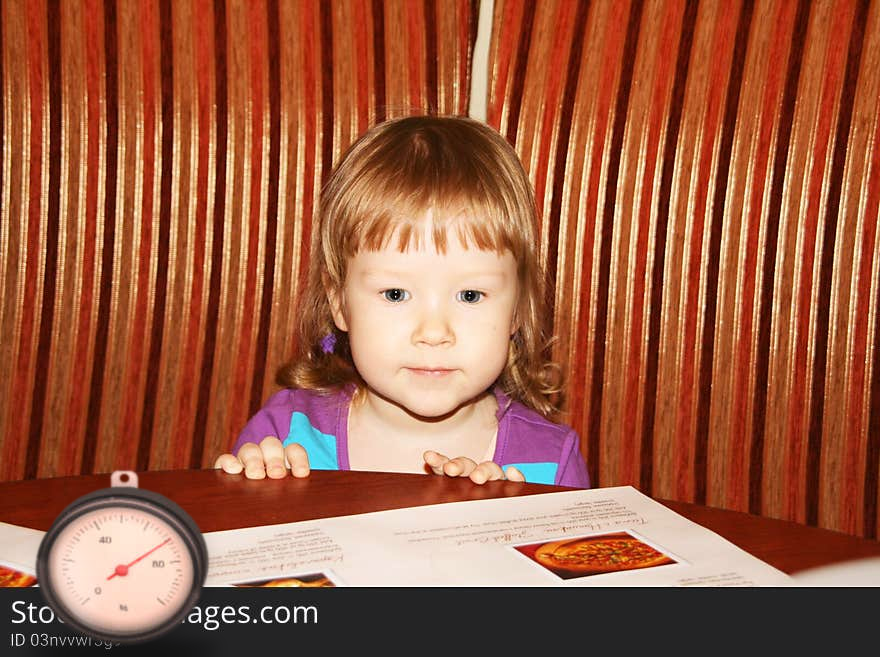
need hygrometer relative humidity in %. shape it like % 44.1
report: % 70
